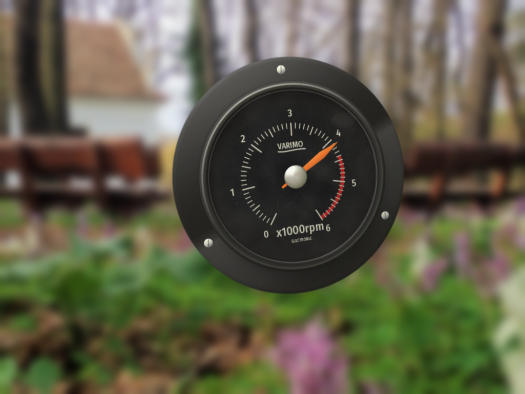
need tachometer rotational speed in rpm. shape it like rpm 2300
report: rpm 4100
